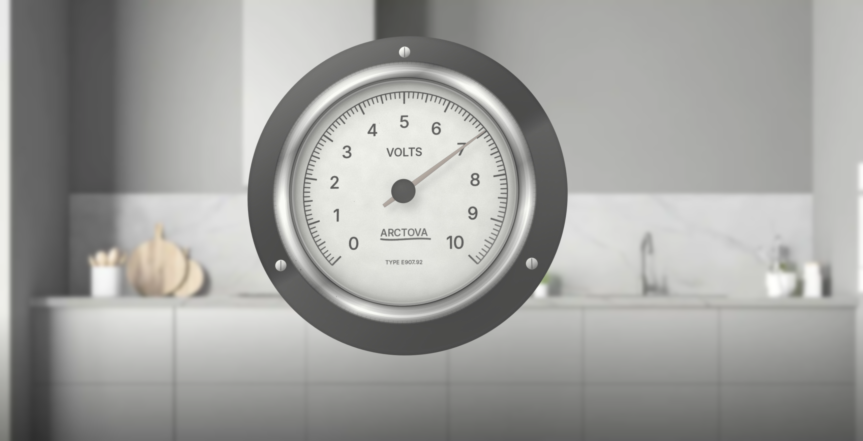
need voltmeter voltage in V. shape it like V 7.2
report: V 7
